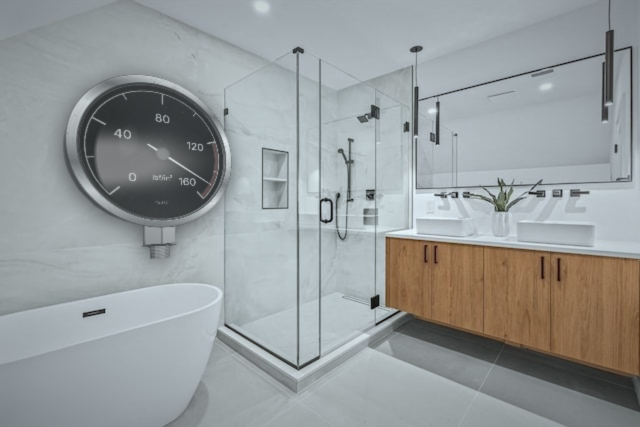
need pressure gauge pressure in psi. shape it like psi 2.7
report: psi 150
